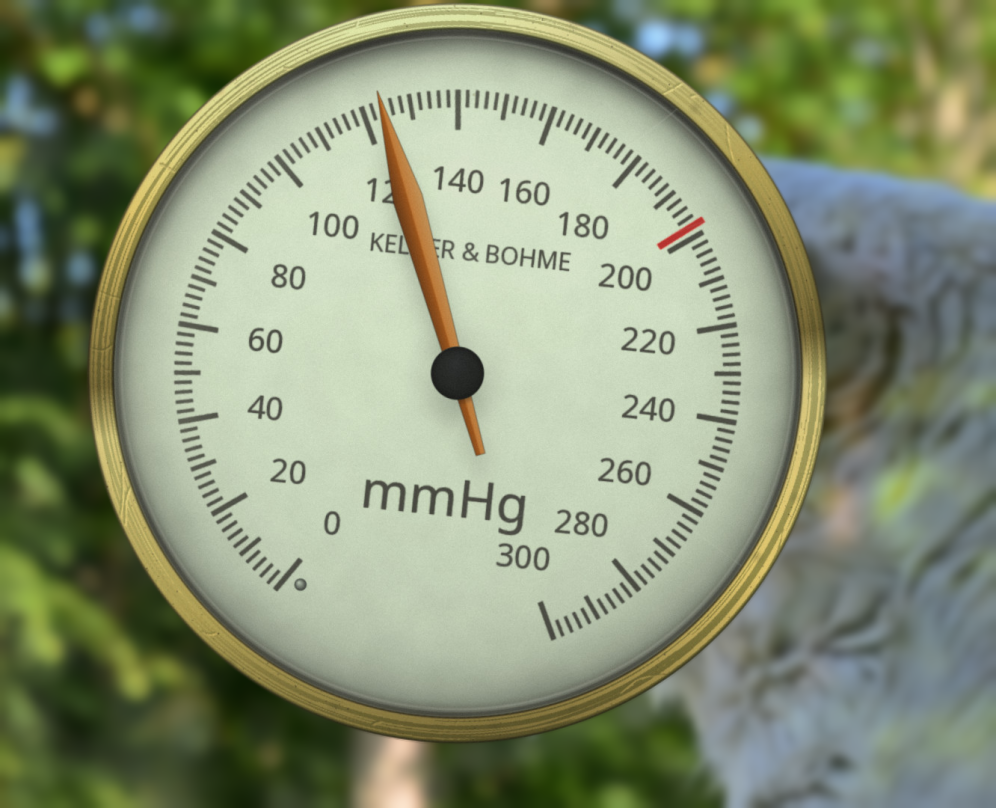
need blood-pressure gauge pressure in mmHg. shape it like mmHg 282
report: mmHg 124
